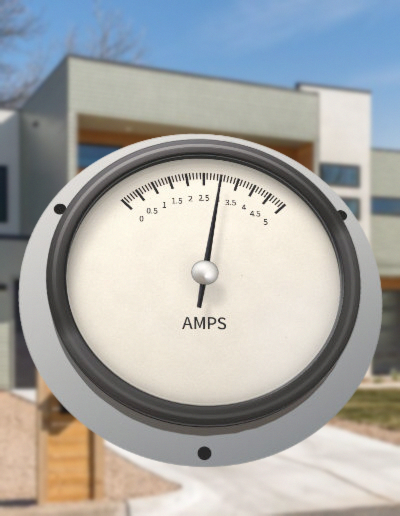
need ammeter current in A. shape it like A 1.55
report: A 3
